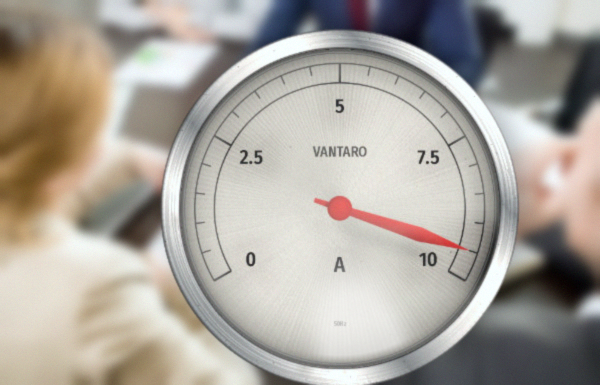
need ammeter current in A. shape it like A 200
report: A 9.5
